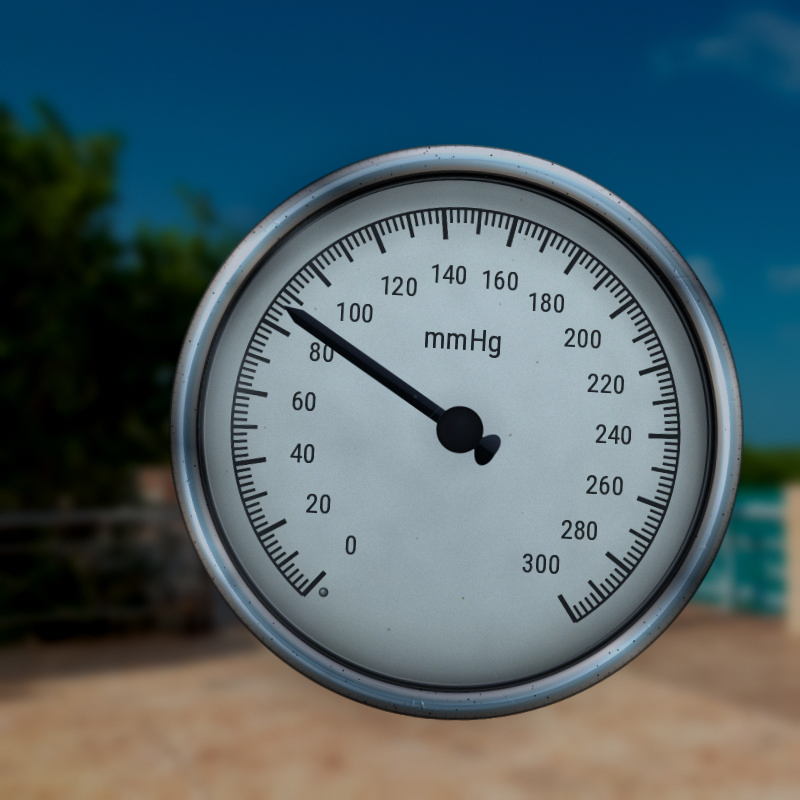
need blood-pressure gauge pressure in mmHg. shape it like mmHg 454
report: mmHg 86
